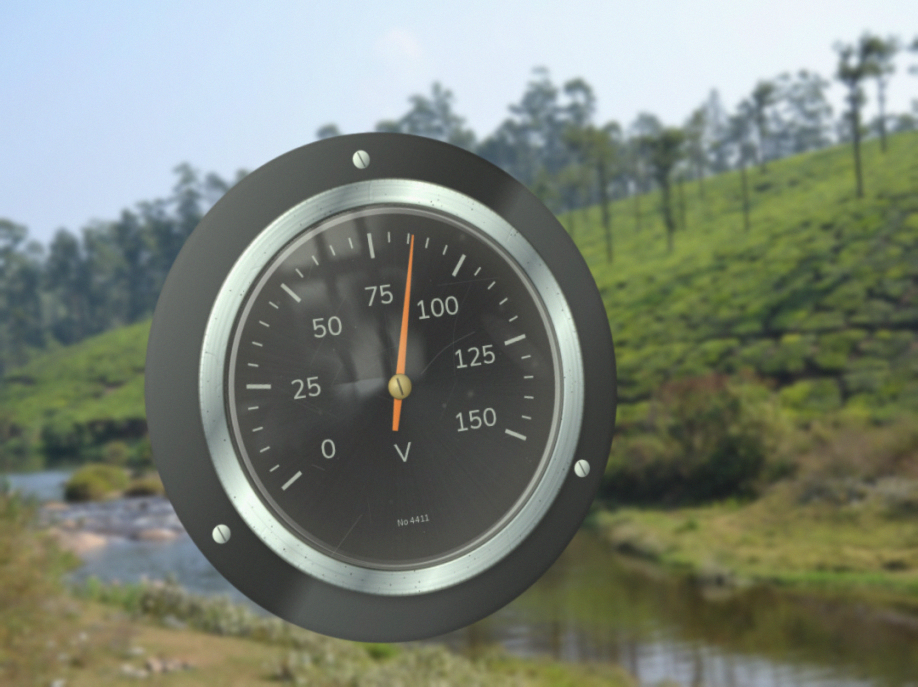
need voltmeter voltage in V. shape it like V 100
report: V 85
